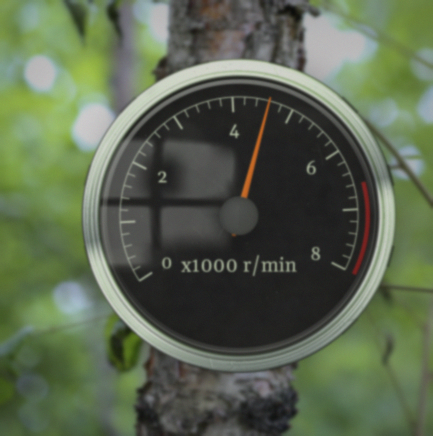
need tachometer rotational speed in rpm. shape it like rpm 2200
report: rpm 4600
